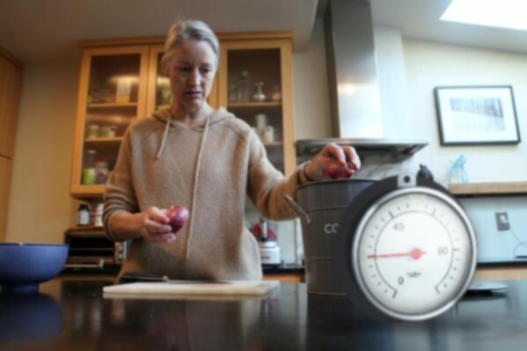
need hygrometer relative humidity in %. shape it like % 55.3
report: % 20
